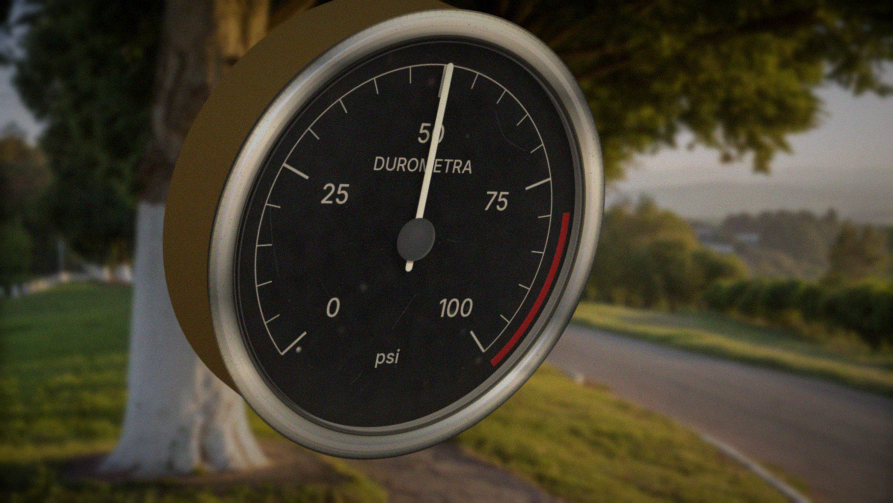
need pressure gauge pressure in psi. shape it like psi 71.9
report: psi 50
